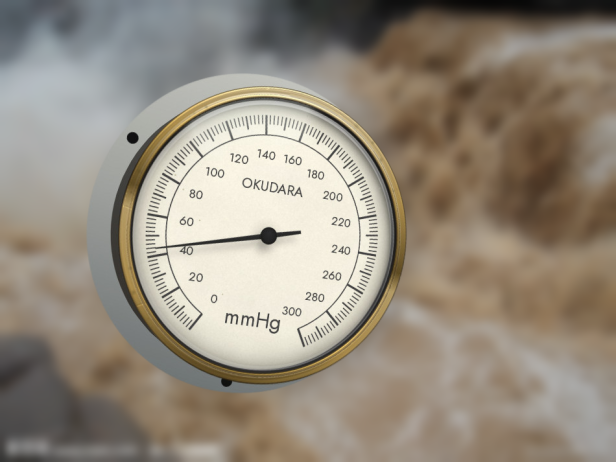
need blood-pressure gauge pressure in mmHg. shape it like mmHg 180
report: mmHg 44
